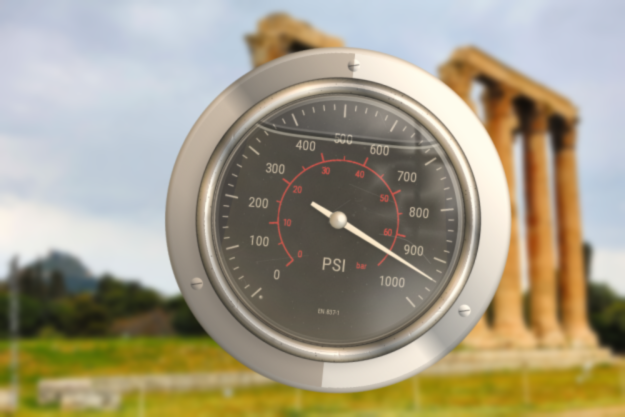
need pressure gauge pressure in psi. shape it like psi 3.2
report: psi 940
